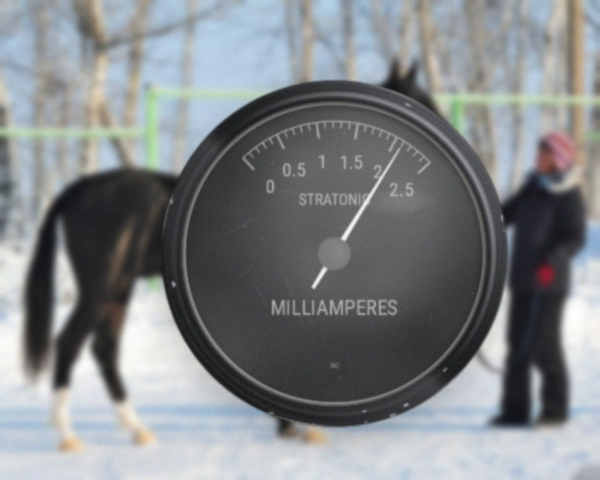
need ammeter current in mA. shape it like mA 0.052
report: mA 2.1
